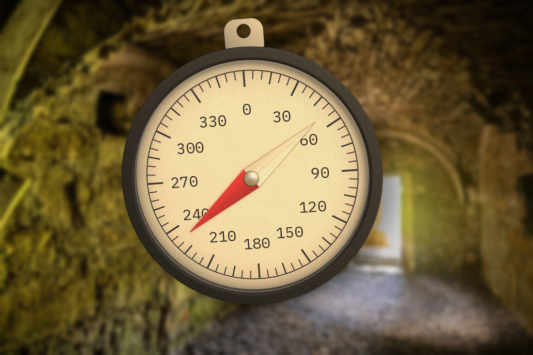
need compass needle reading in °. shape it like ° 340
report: ° 232.5
